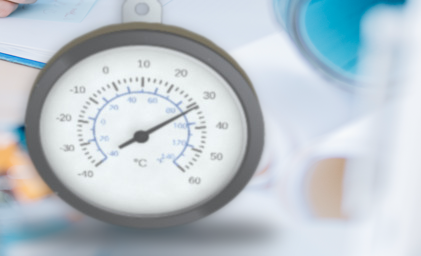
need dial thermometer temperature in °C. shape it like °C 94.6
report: °C 30
